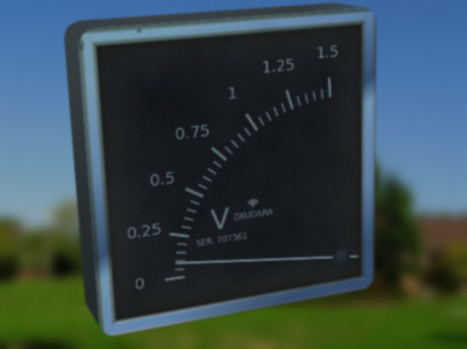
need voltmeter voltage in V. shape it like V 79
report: V 0.1
